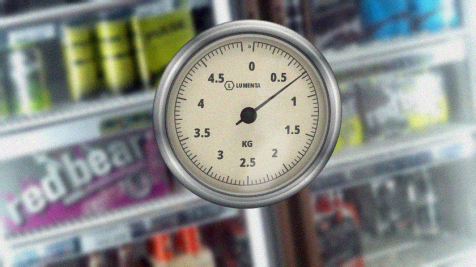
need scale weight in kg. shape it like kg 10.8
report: kg 0.7
